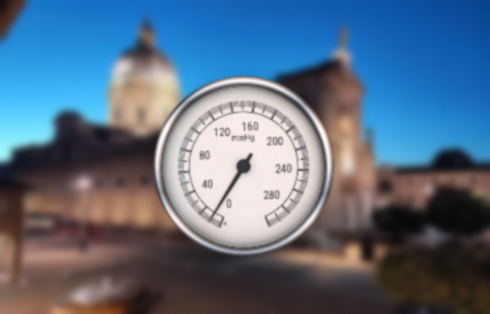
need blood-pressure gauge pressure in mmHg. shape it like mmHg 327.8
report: mmHg 10
